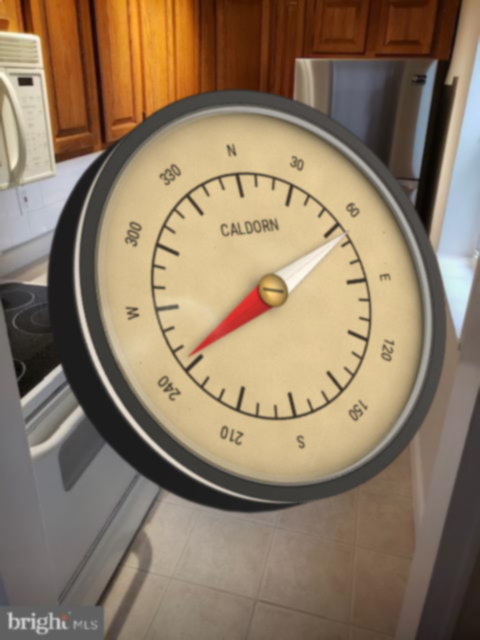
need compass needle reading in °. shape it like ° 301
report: ° 245
